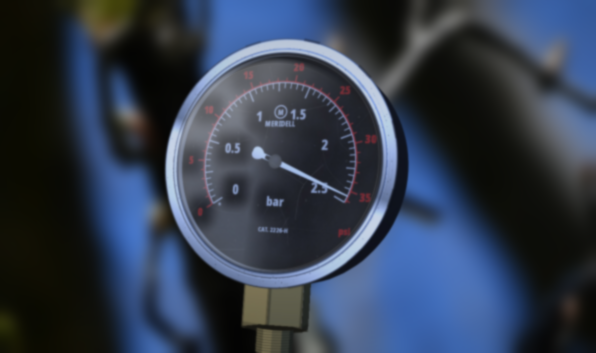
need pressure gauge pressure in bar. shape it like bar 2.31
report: bar 2.45
